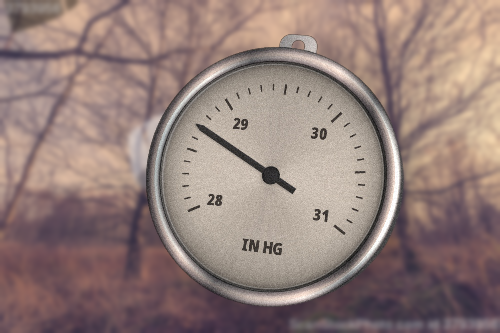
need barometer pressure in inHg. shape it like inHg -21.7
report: inHg 28.7
